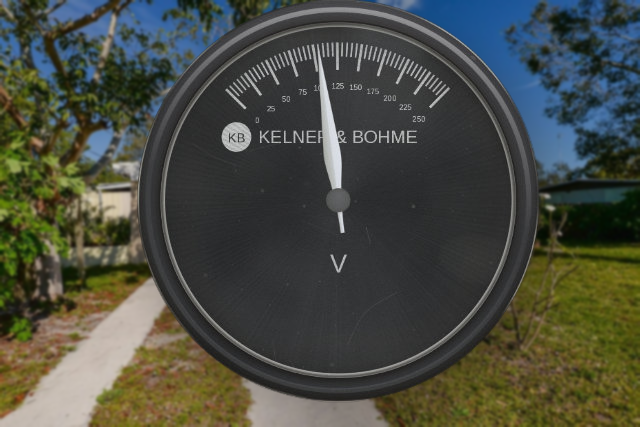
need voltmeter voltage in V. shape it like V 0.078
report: V 105
